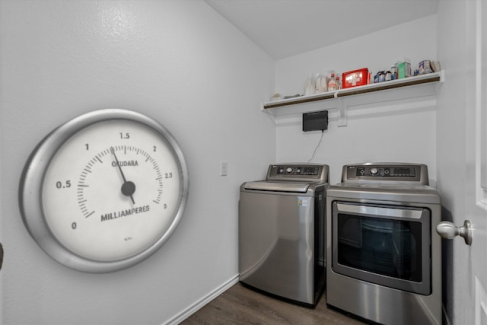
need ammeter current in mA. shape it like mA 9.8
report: mA 1.25
